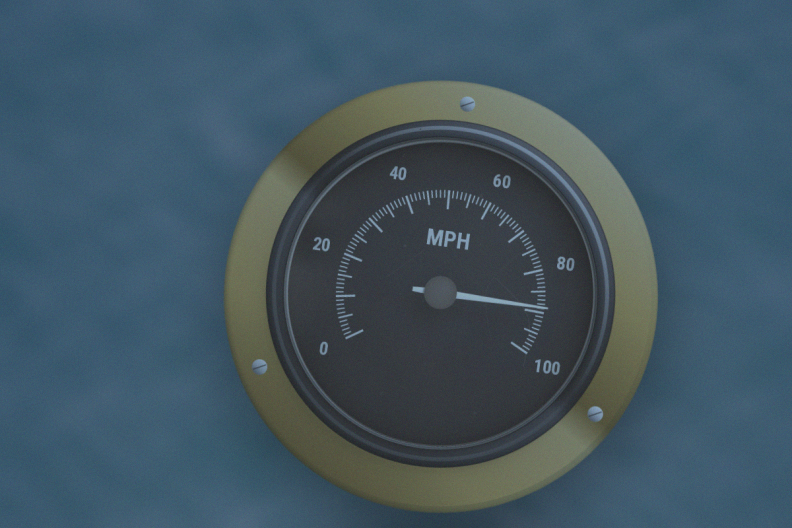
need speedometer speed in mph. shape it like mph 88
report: mph 89
